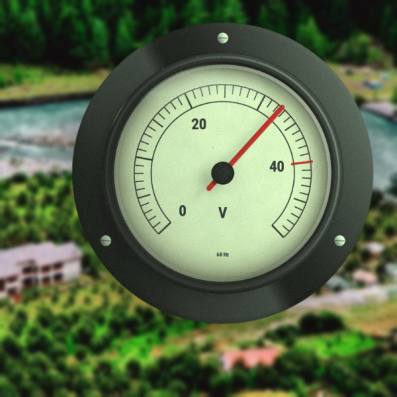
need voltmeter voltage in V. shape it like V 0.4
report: V 32.5
